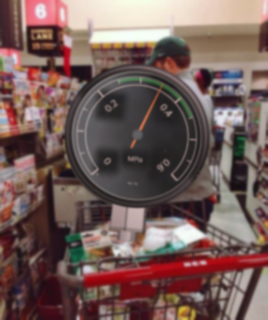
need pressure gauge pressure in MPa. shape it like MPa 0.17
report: MPa 0.35
